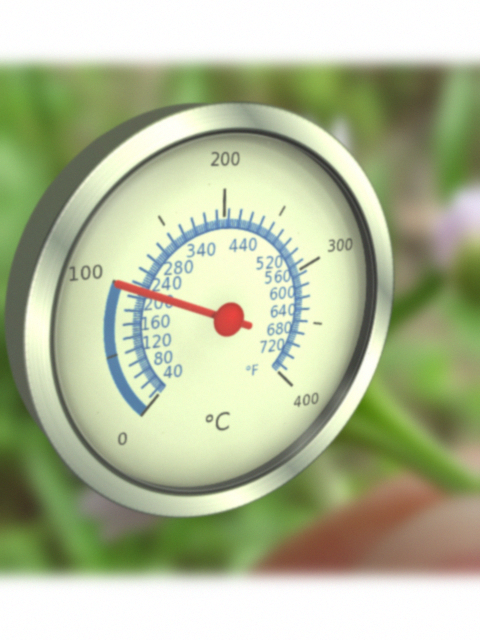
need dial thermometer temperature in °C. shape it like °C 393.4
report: °C 100
